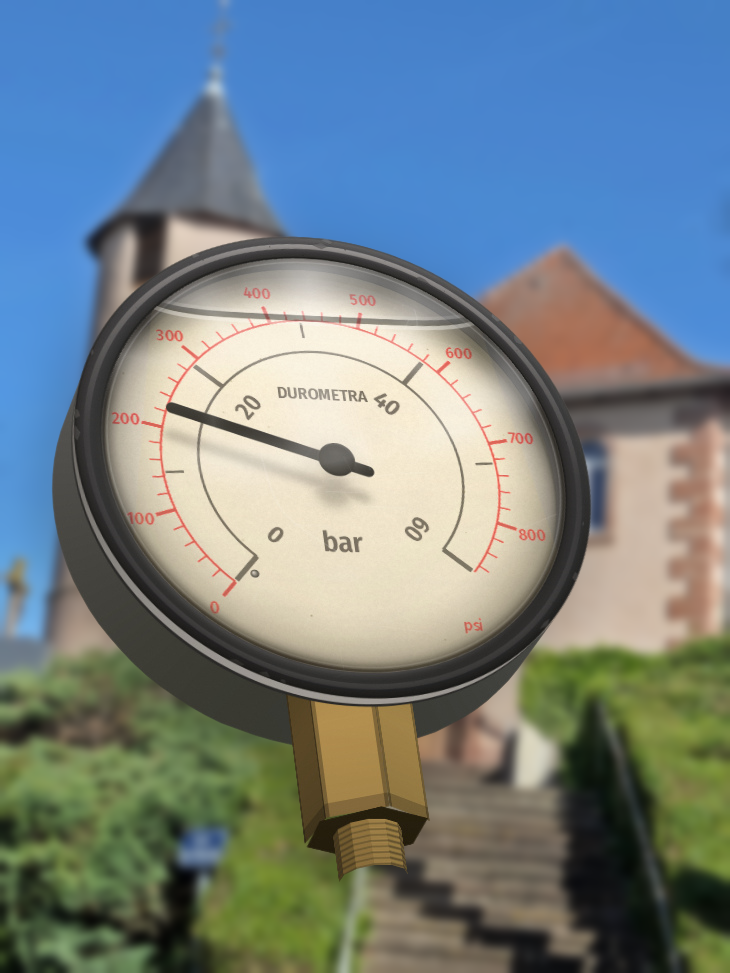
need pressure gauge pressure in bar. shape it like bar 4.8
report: bar 15
